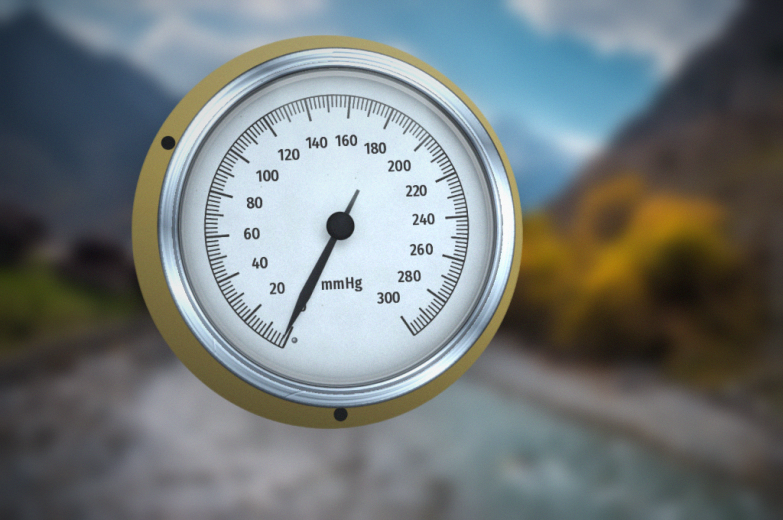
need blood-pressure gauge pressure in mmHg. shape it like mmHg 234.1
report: mmHg 2
